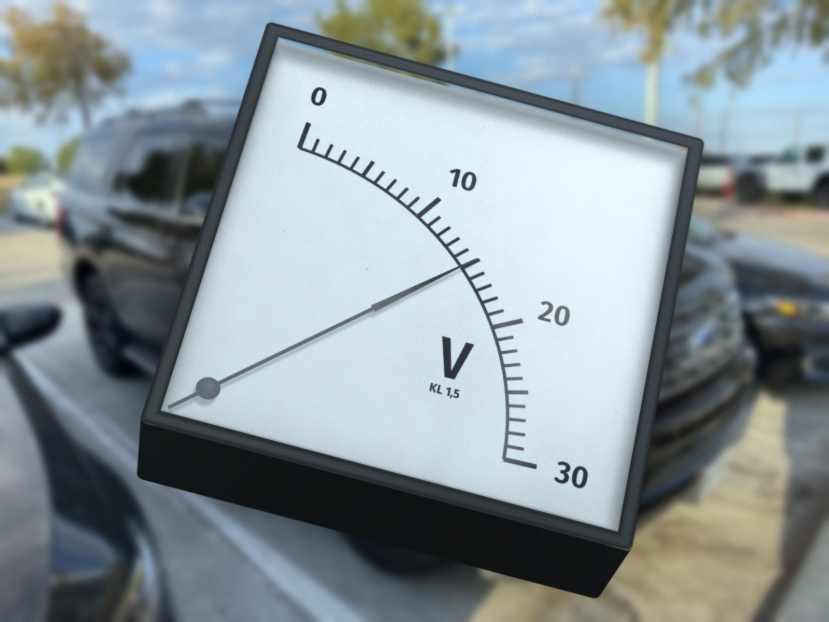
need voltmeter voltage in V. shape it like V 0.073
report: V 15
